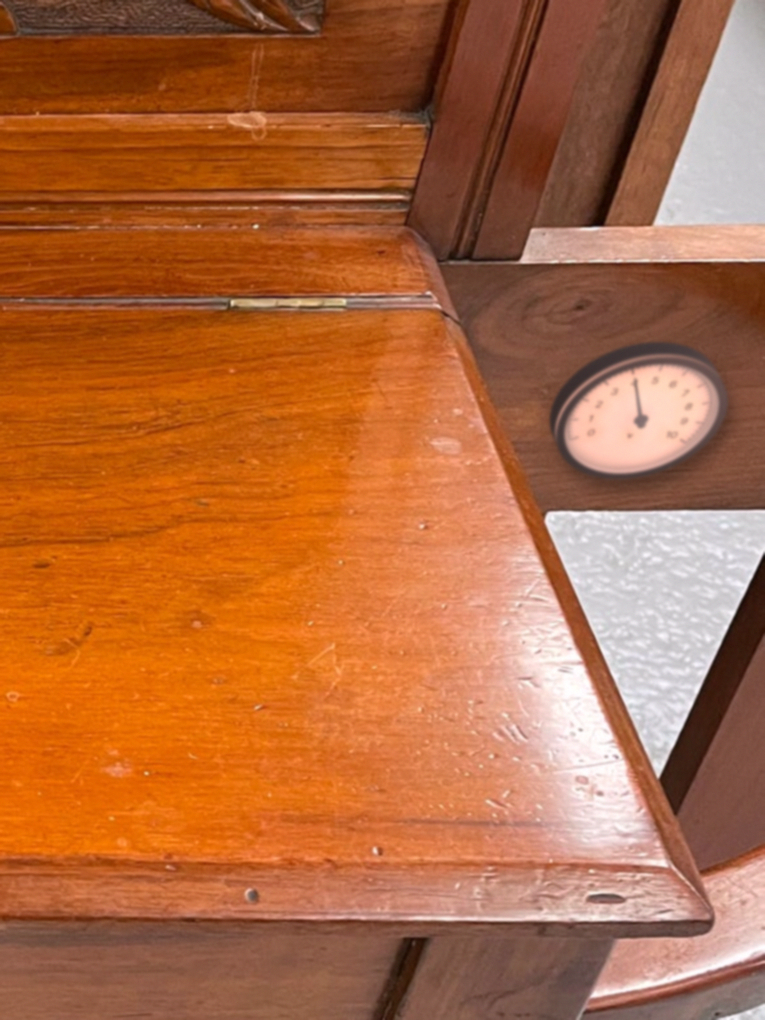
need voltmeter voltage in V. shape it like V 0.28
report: V 4
